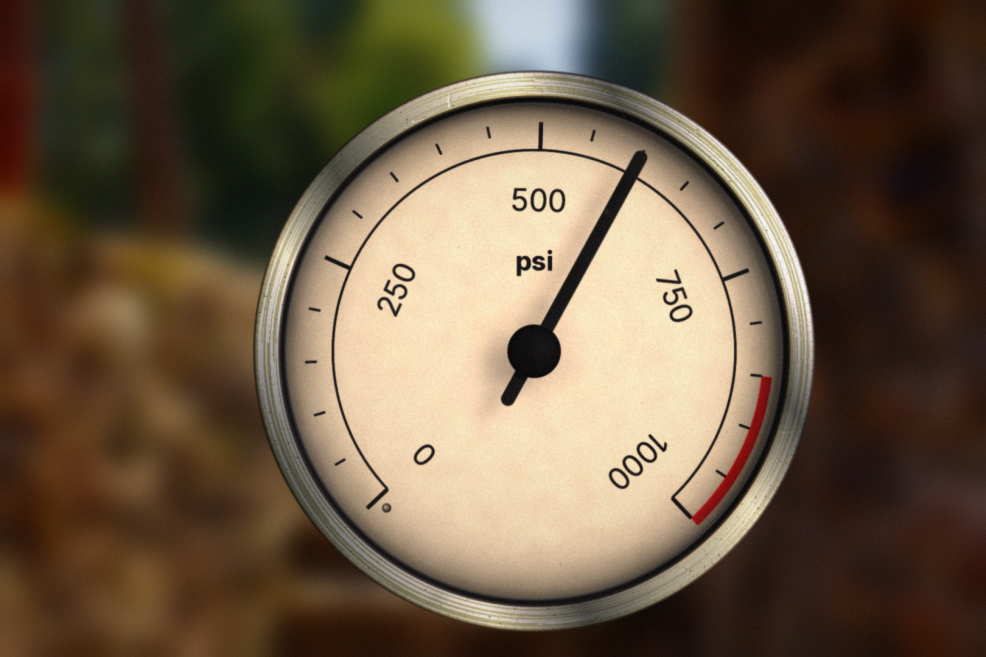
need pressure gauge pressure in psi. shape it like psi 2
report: psi 600
